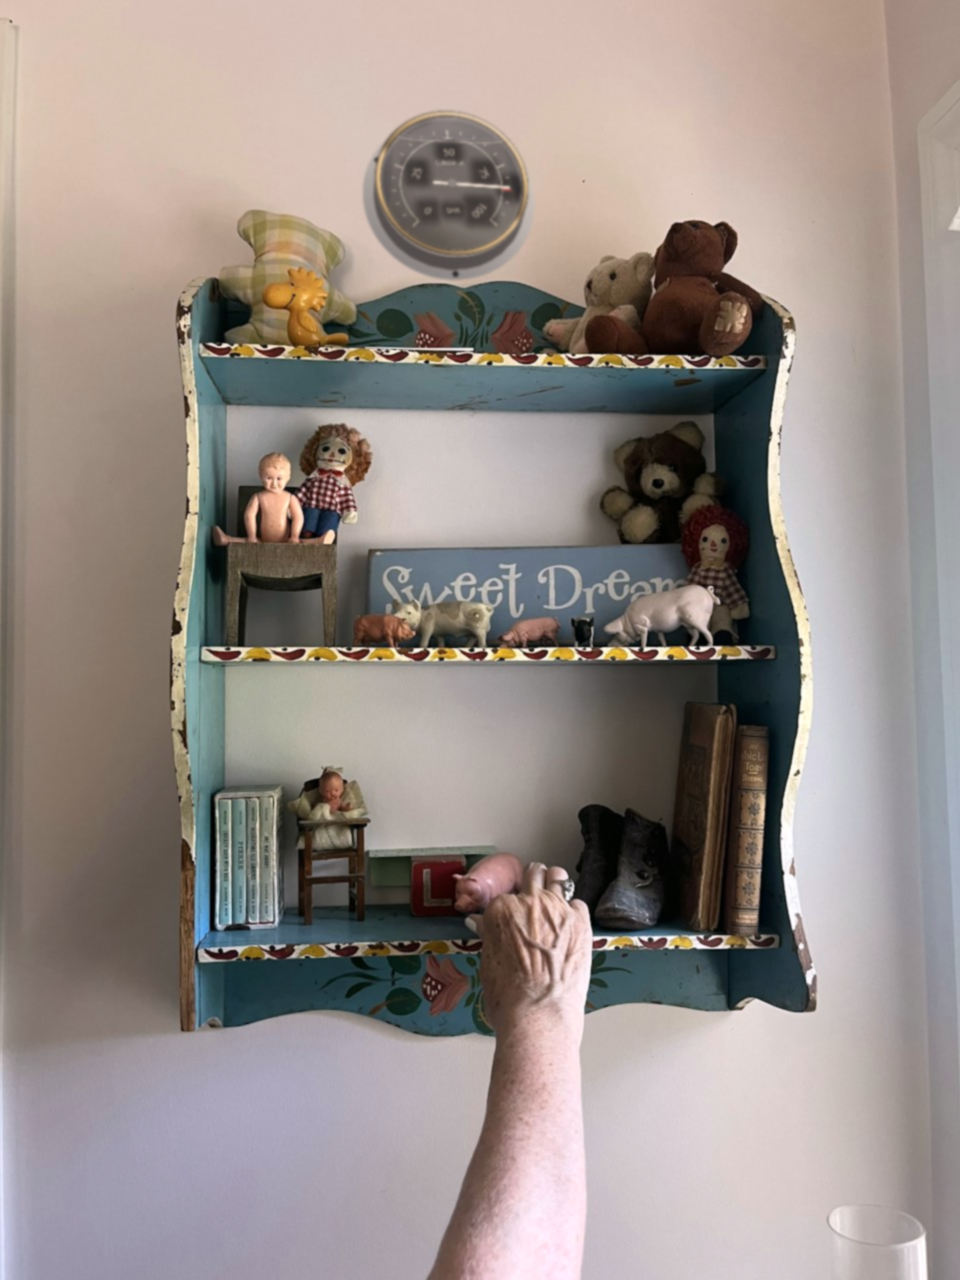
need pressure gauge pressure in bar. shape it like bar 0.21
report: bar 85
